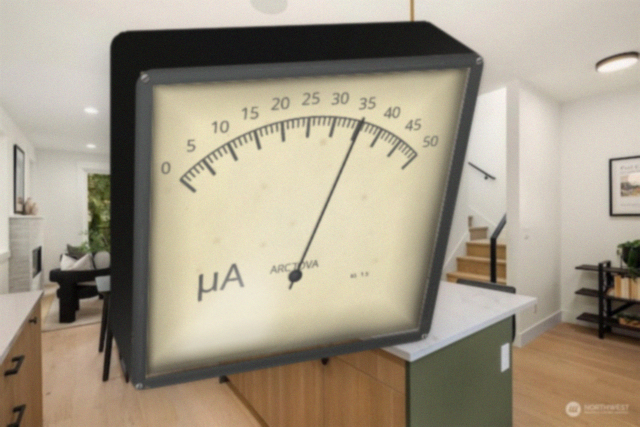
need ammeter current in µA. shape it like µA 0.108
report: µA 35
